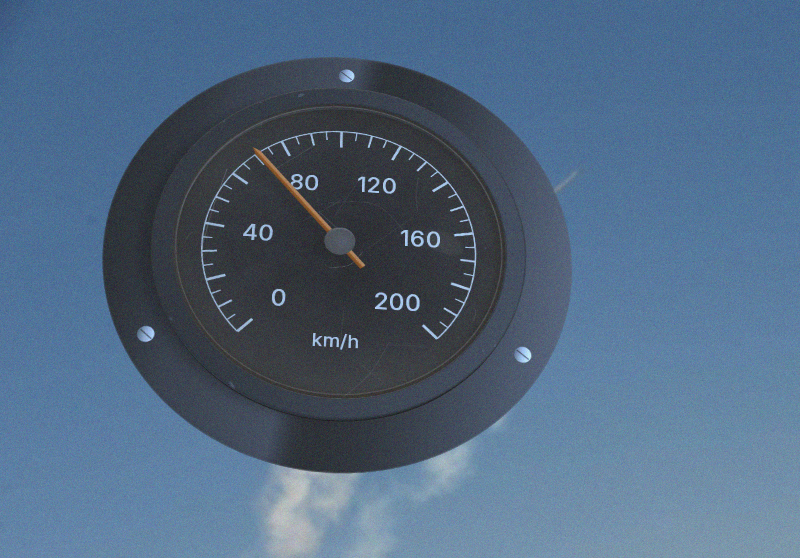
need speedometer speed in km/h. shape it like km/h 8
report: km/h 70
